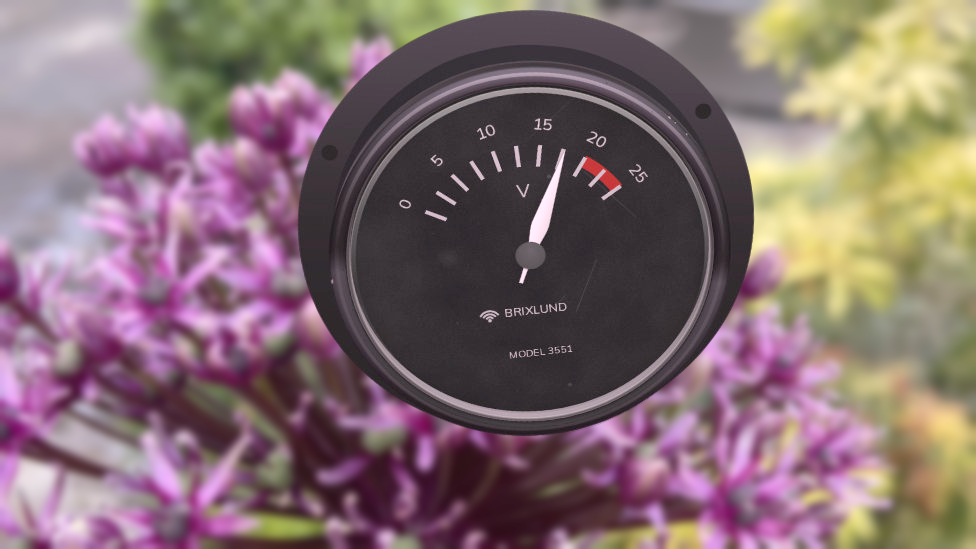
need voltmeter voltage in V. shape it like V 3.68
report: V 17.5
